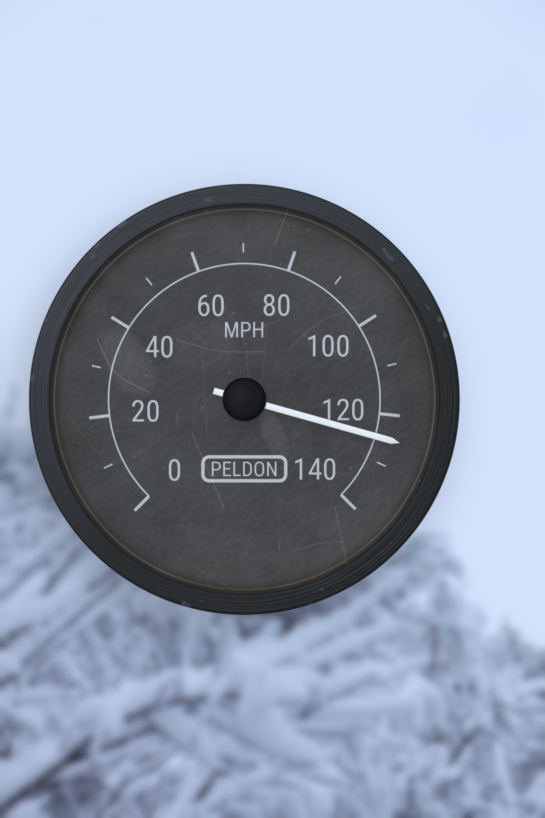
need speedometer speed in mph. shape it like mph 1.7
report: mph 125
